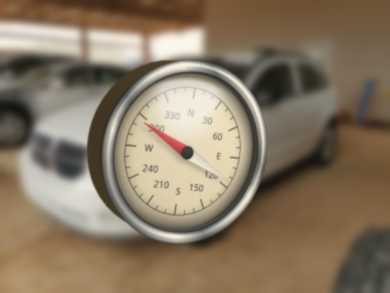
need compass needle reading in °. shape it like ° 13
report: ° 295
